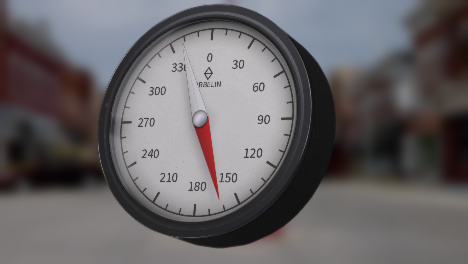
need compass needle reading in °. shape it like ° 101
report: ° 160
